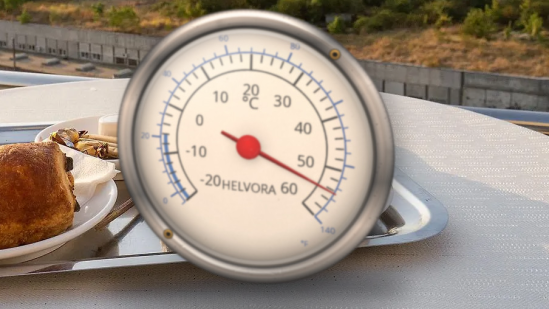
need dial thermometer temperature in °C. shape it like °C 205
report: °C 54
